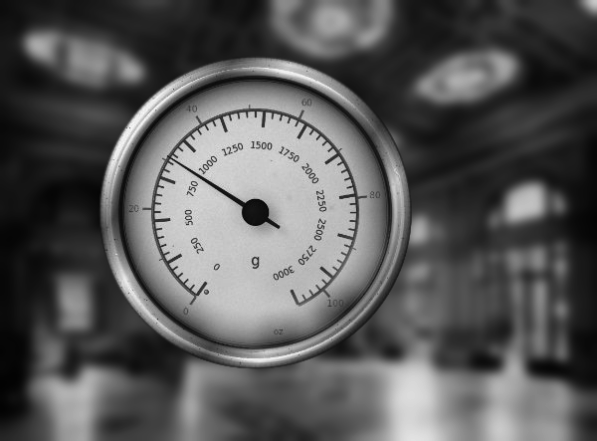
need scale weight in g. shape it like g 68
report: g 875
